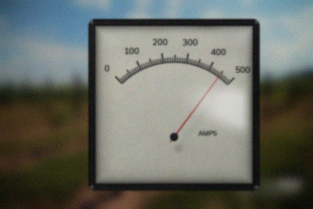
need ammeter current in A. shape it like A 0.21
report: A 450
